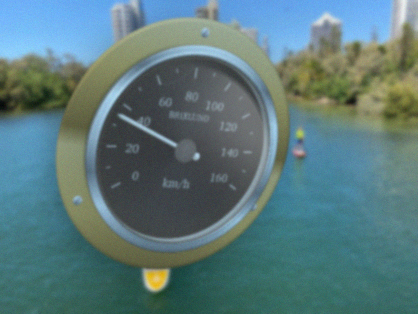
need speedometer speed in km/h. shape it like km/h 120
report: km/h 35
